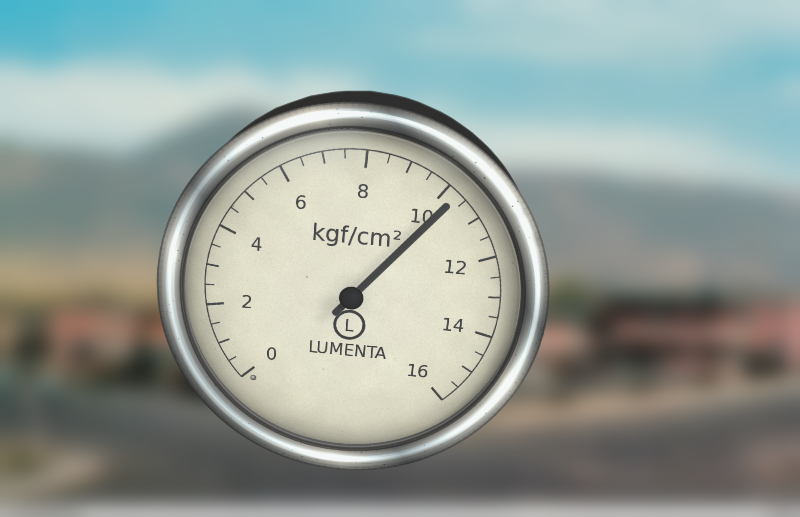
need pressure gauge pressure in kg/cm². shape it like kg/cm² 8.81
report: kg/cm² 10.25
